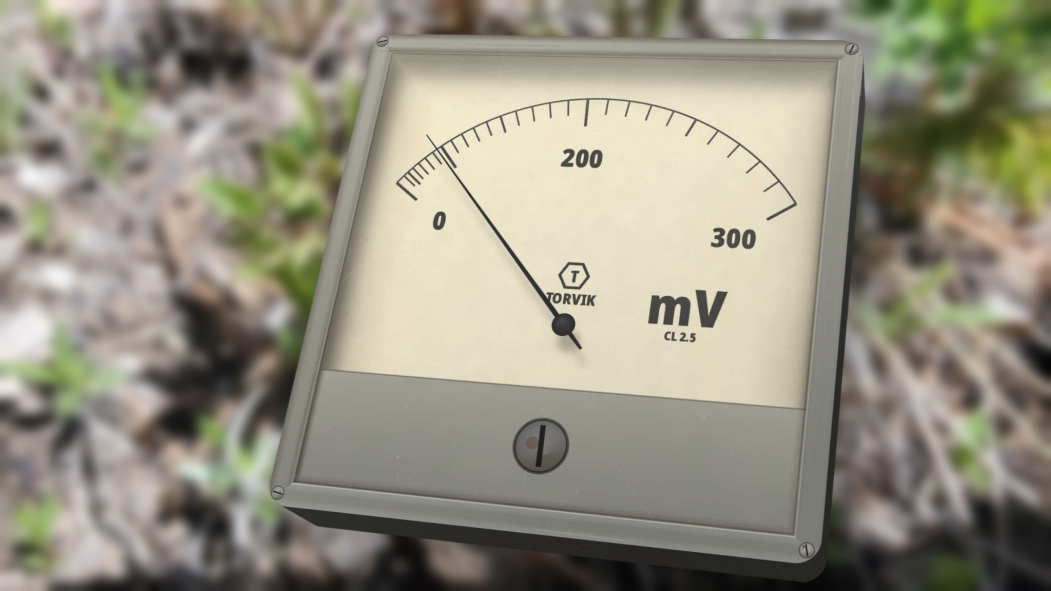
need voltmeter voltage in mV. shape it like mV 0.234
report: mV 95
